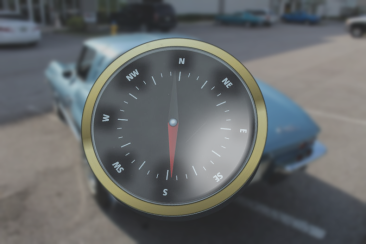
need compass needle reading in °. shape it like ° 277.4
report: ° 175
